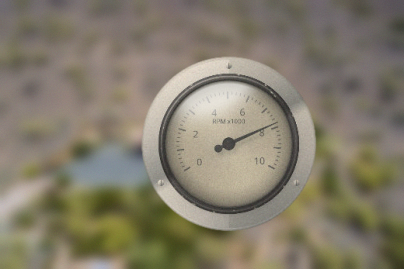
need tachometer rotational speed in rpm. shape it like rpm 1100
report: rpm 7800
